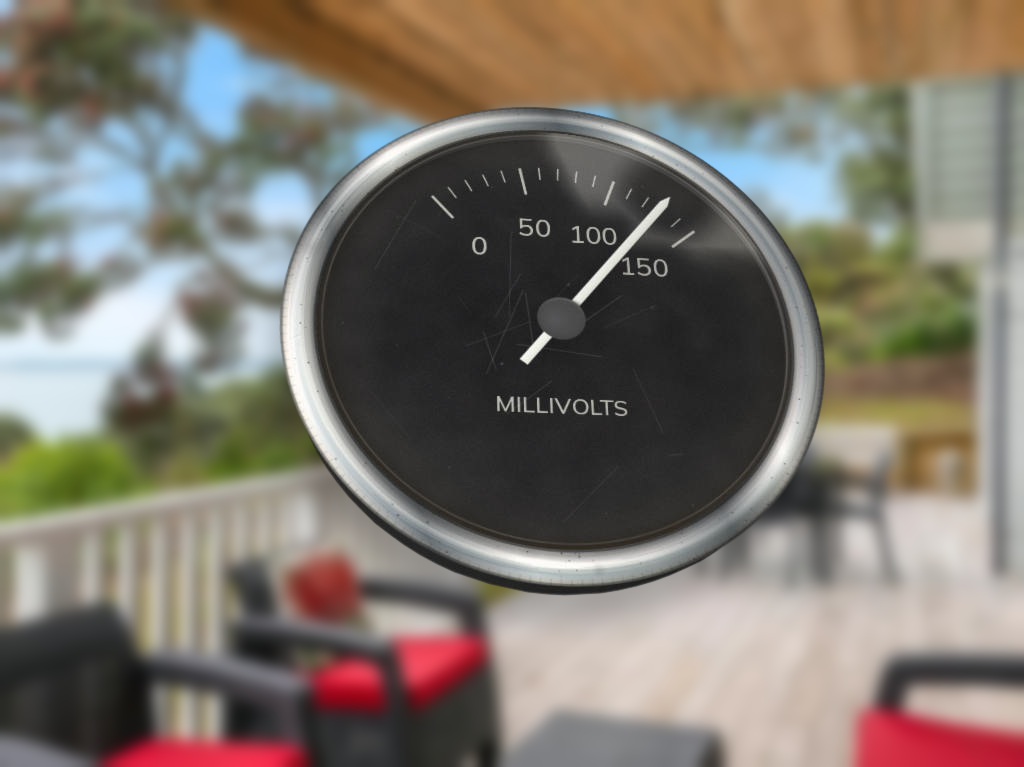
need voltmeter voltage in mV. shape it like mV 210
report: mV 130
